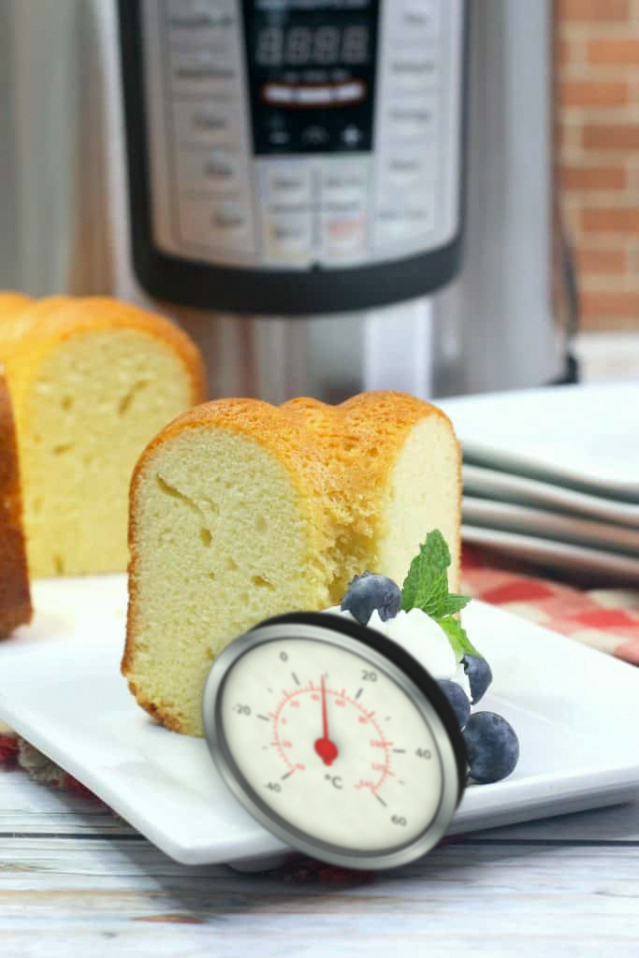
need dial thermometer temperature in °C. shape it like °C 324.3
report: °C 10
